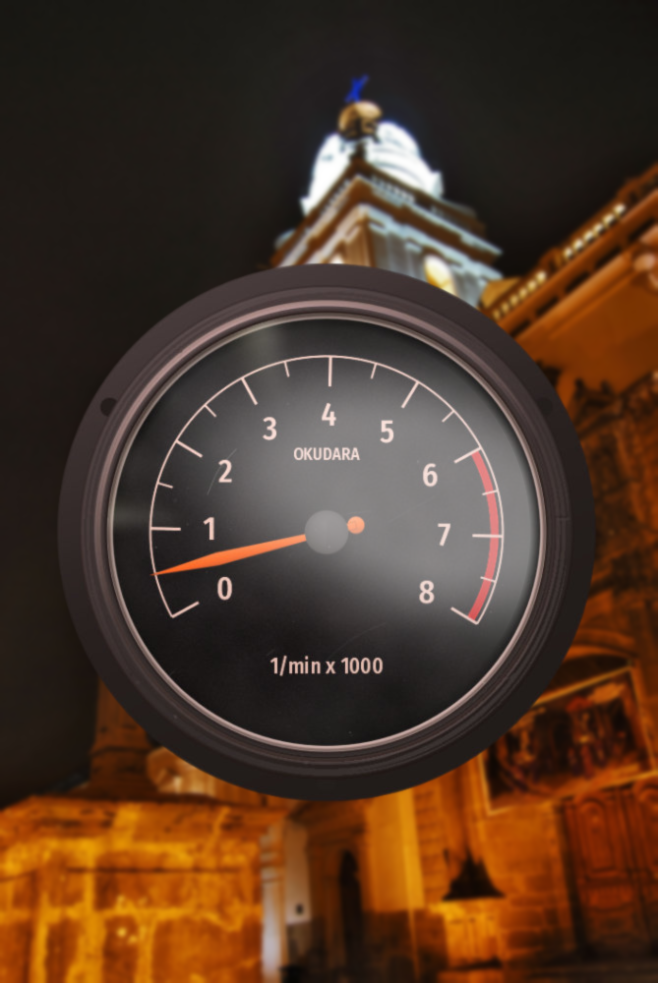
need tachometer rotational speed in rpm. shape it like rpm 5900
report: rpm 500
